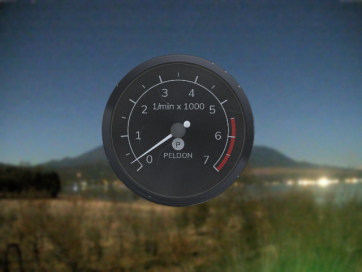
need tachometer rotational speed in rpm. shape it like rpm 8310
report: rpm 250
